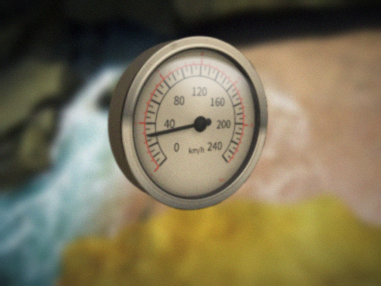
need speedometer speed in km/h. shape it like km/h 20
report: km/h 30
